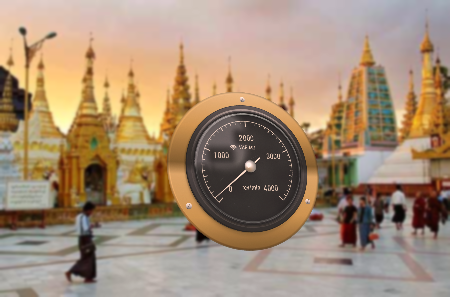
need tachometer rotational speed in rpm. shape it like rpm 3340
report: rpm 100
